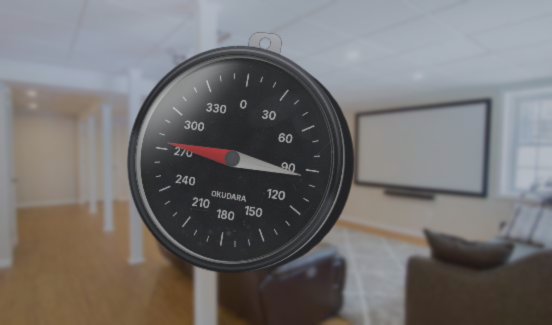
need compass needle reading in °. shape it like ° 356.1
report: ° 275
